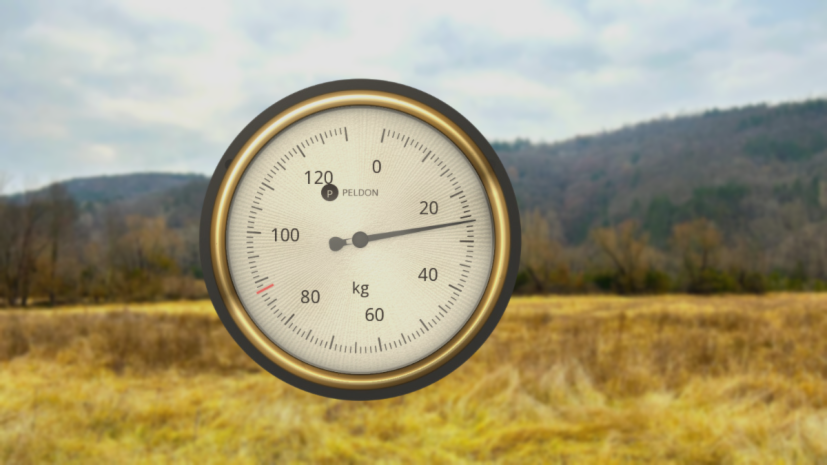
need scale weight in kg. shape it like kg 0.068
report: kg 26
